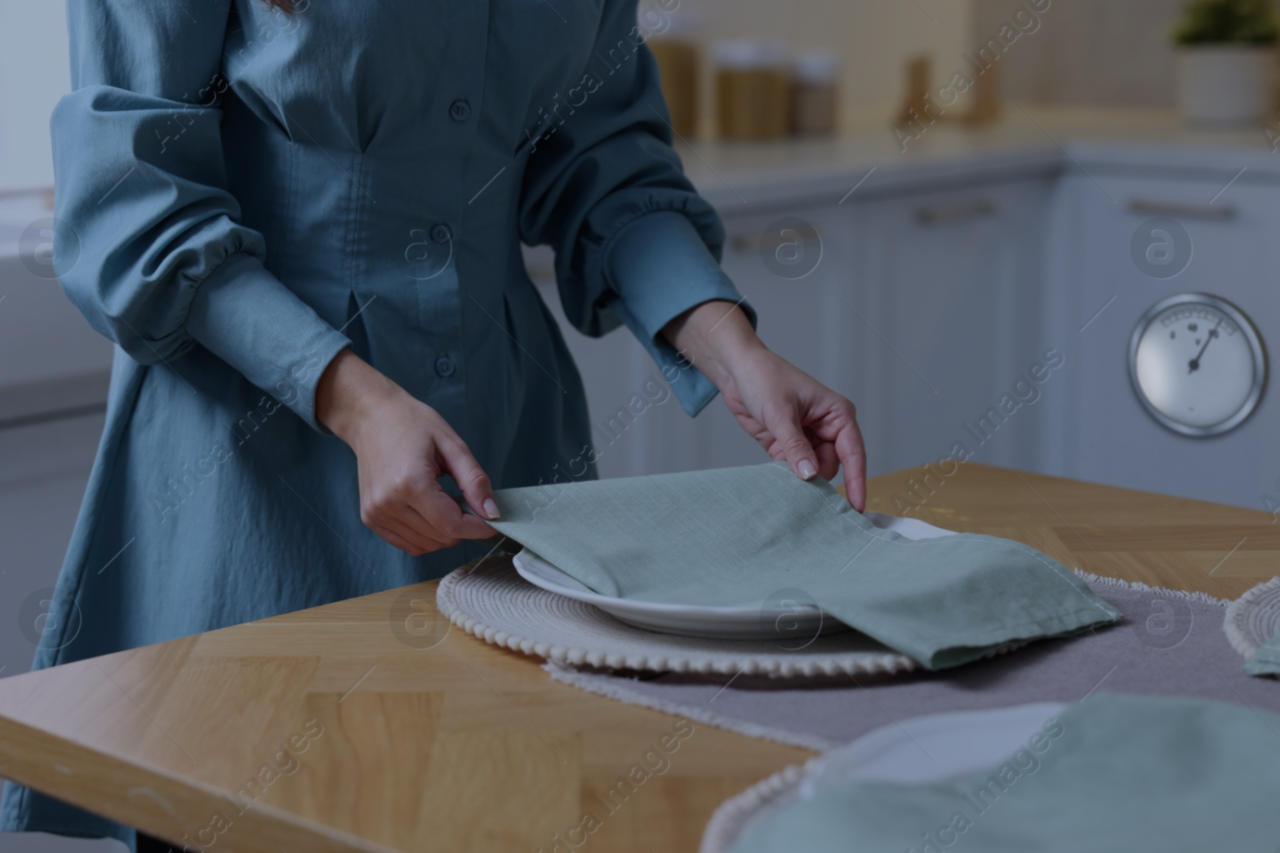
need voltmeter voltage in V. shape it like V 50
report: V 80
